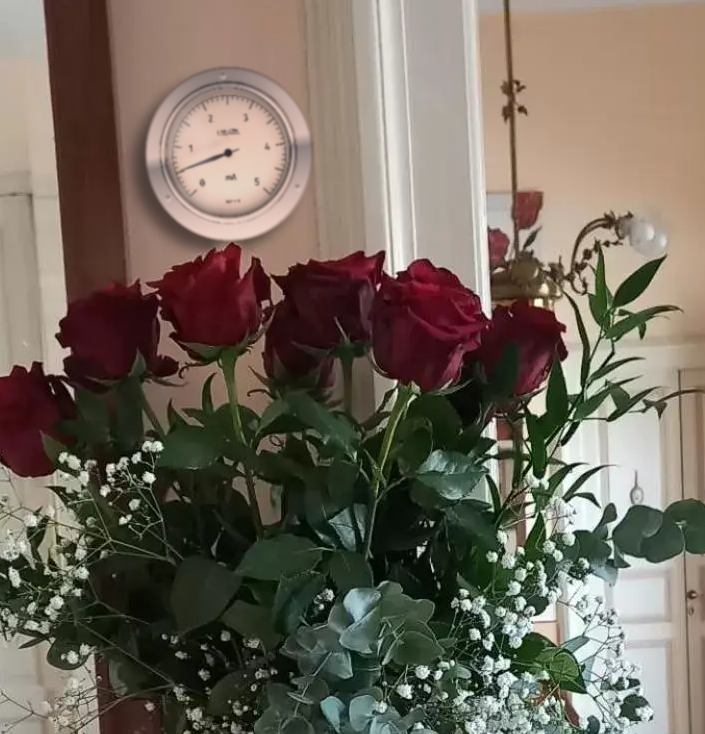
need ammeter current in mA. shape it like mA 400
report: mA 0.5
